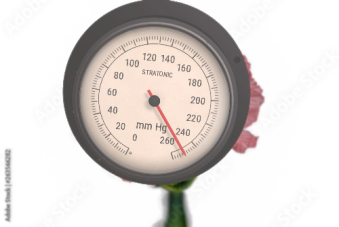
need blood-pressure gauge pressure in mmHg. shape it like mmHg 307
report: mmHg 250
